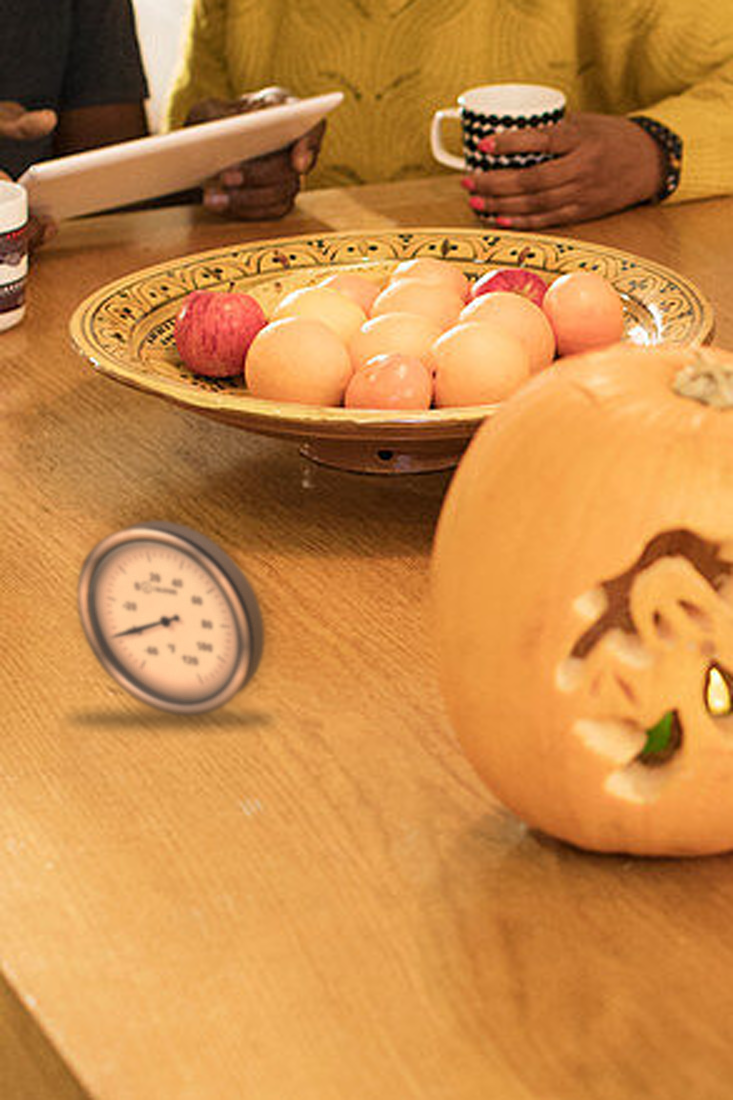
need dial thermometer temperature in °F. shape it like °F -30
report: °F -40
